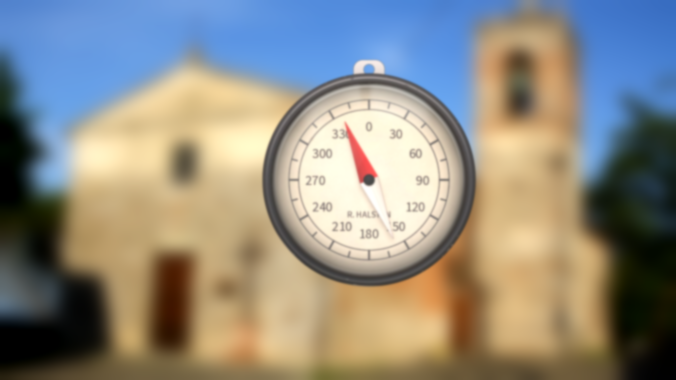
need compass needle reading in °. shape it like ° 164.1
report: ° 337.5
